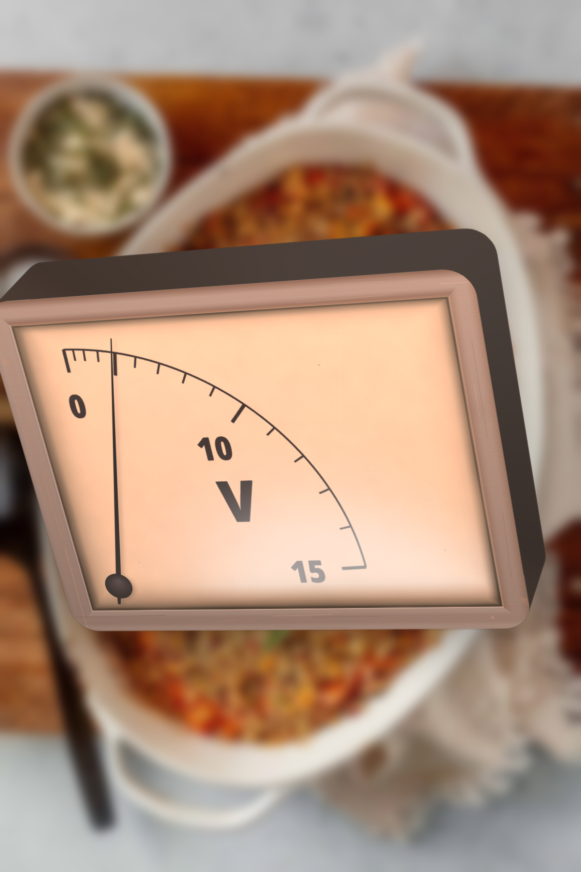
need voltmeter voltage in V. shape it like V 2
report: V 5
